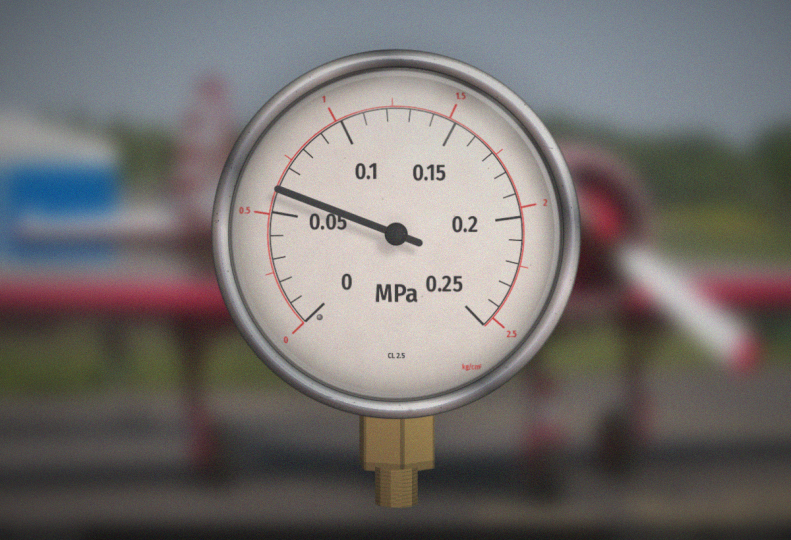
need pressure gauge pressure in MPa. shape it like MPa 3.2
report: MPa 0.06
